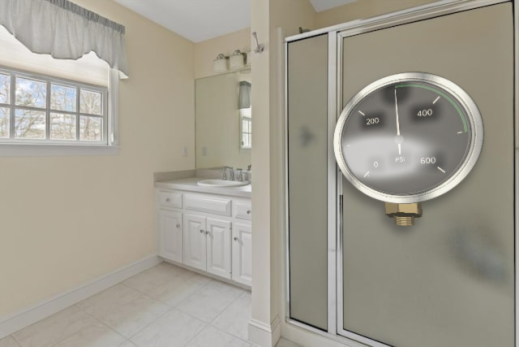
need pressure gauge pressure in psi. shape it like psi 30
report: psi 300
